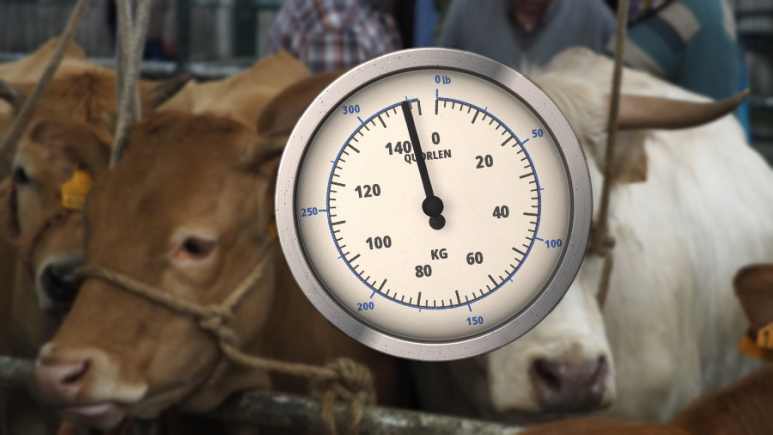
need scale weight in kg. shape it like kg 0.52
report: kg 147
